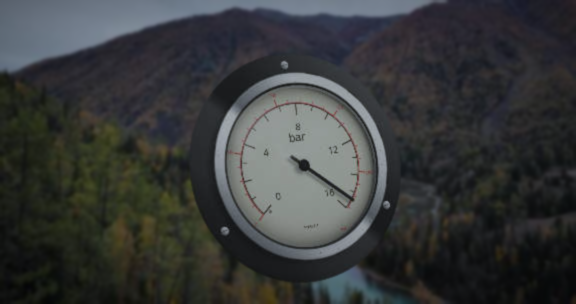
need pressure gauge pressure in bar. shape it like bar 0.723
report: bar 15.5
